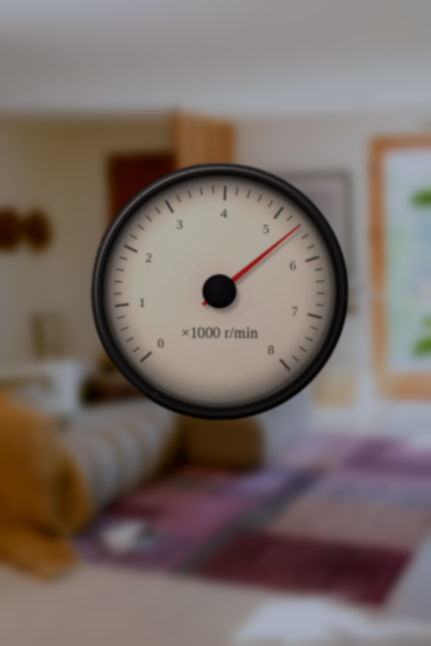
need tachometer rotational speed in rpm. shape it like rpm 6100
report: rpm 5400
